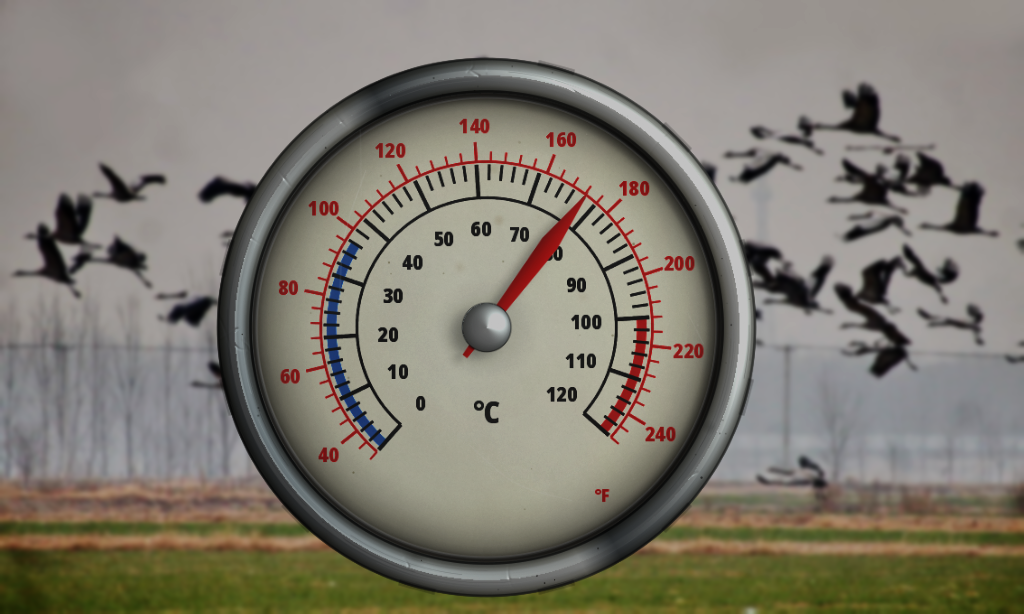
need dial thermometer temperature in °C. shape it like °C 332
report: °C 78
